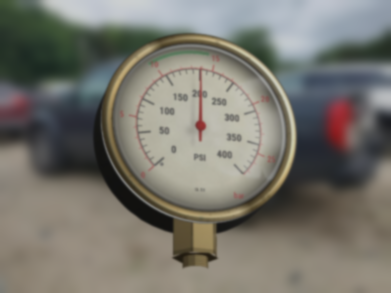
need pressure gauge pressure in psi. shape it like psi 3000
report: psi 200
